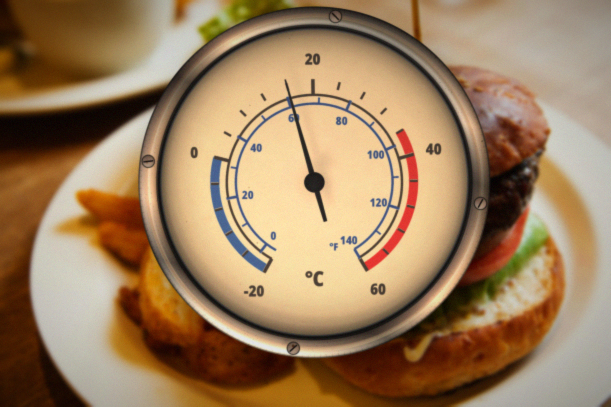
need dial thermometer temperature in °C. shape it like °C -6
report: °C 16
